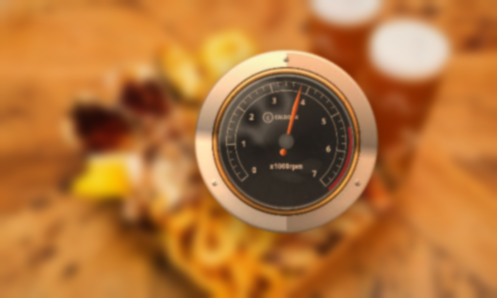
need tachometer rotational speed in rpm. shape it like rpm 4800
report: rpm 3800
